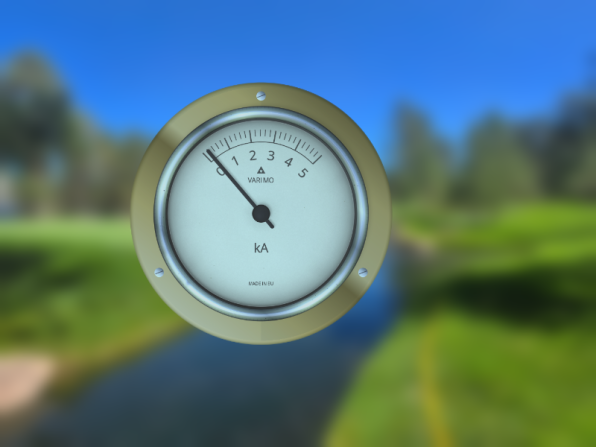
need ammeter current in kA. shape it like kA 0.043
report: kA 0.2
